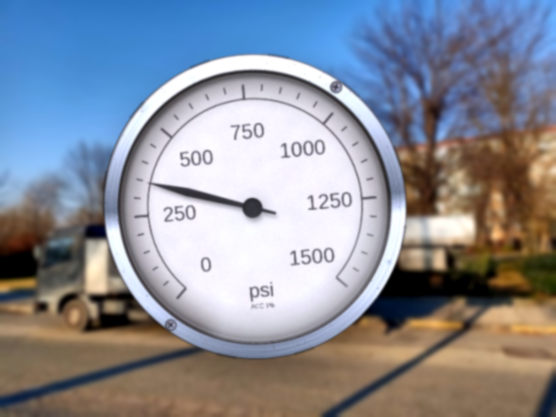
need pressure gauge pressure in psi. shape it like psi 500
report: psi 350
